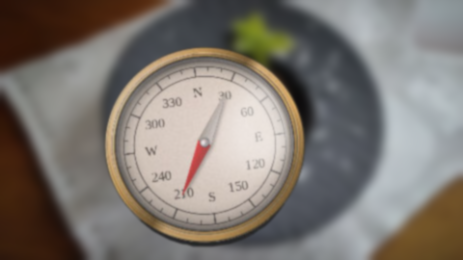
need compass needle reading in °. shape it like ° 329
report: ° 210
